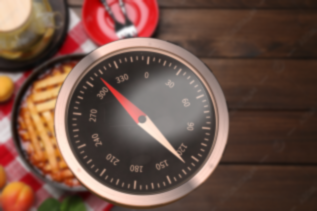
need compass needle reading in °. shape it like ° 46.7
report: ° 310
